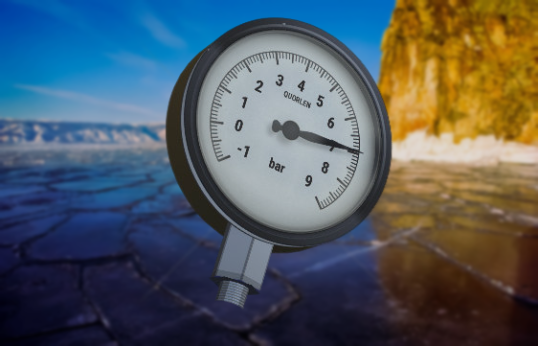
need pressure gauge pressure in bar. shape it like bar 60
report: bar 7
